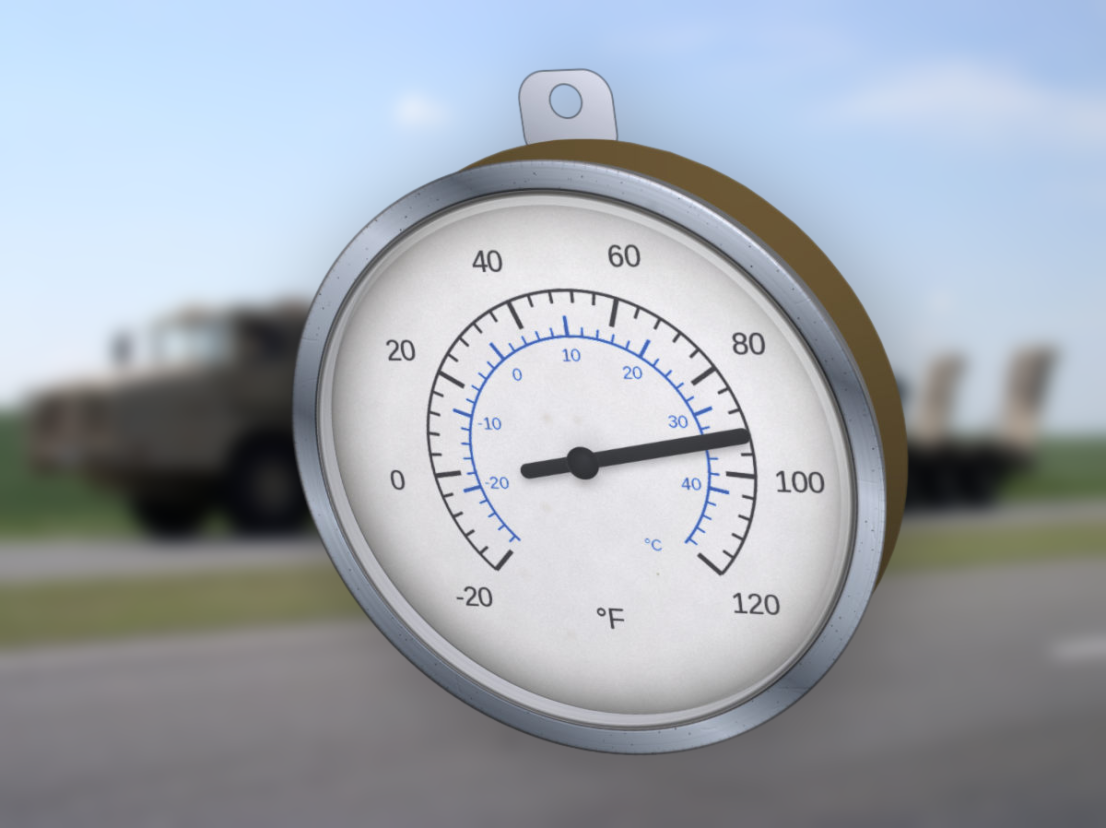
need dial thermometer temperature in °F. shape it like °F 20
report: °F 92
